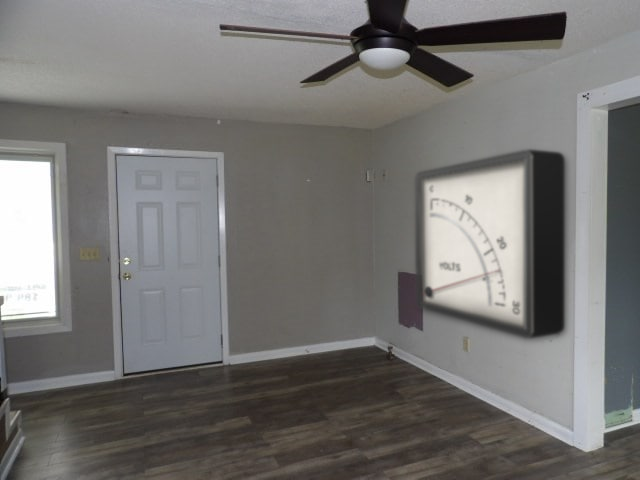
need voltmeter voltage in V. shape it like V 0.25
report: V 24
